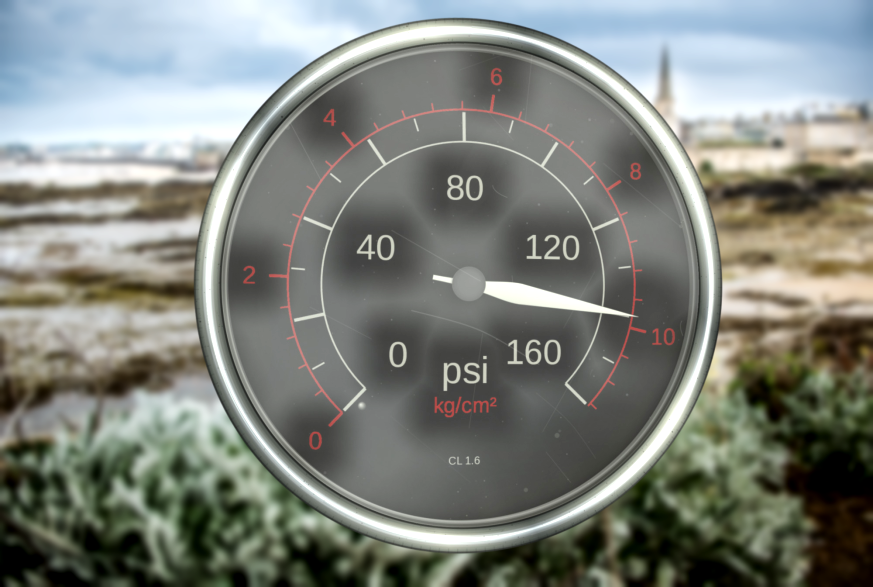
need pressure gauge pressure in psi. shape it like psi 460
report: psi 140
